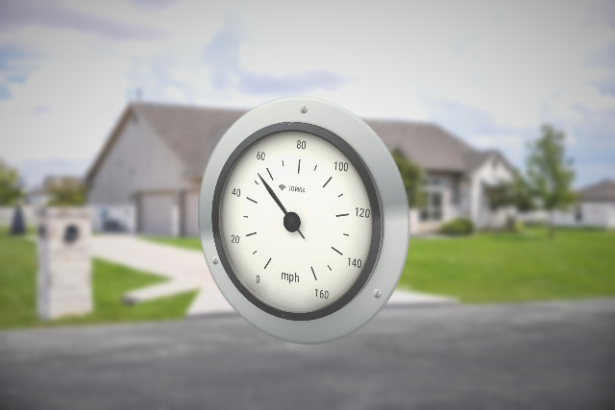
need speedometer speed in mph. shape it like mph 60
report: mph 55
